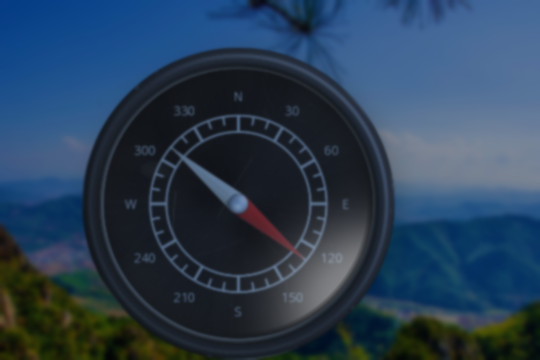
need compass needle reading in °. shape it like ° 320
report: ° 130
